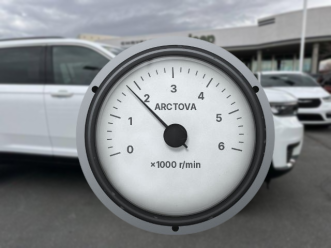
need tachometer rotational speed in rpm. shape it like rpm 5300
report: rpm 1800
